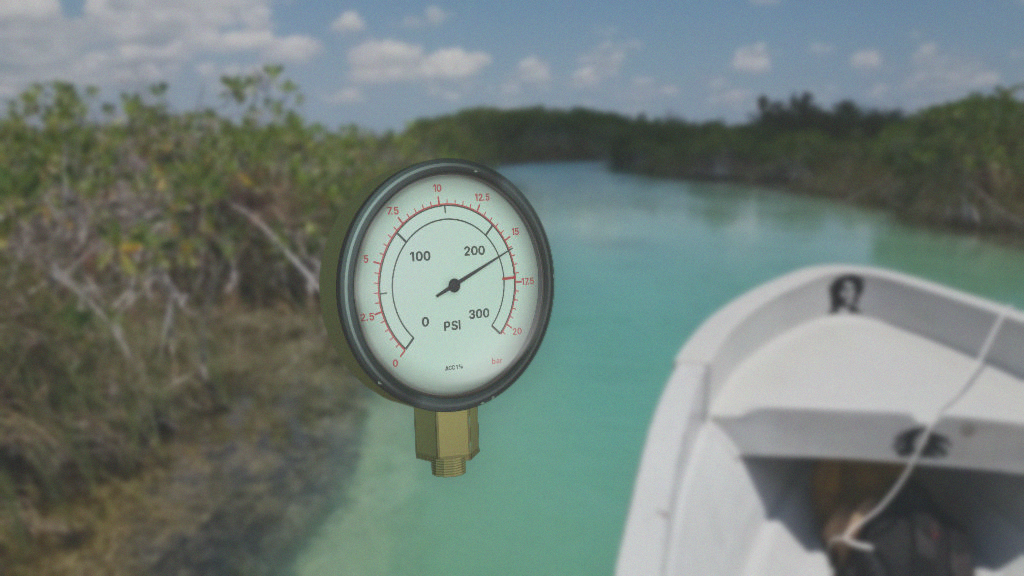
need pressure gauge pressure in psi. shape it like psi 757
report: psi 225
